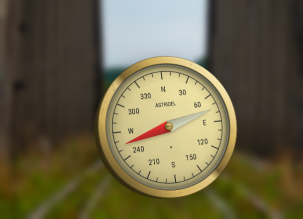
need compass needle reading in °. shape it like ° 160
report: ° 255
